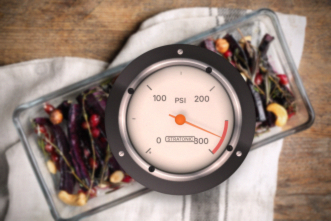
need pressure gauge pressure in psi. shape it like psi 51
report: psi 275
